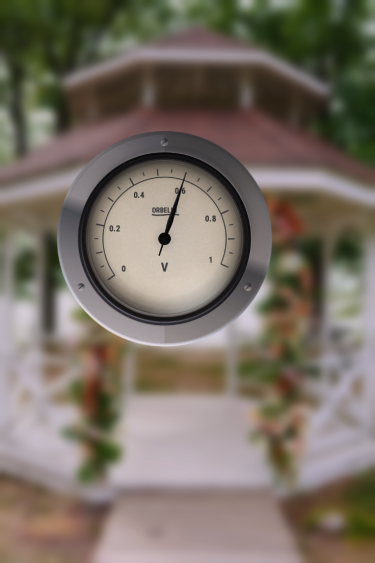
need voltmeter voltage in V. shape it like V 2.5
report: V 0.6
